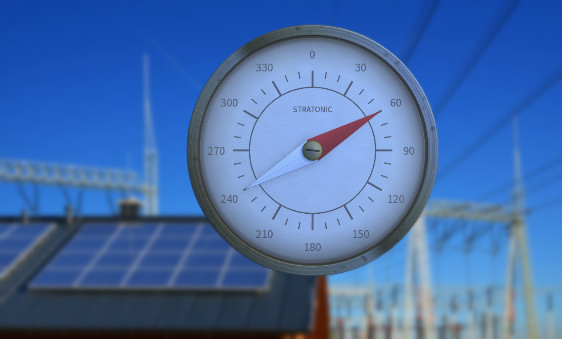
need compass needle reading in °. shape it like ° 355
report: ° 60
